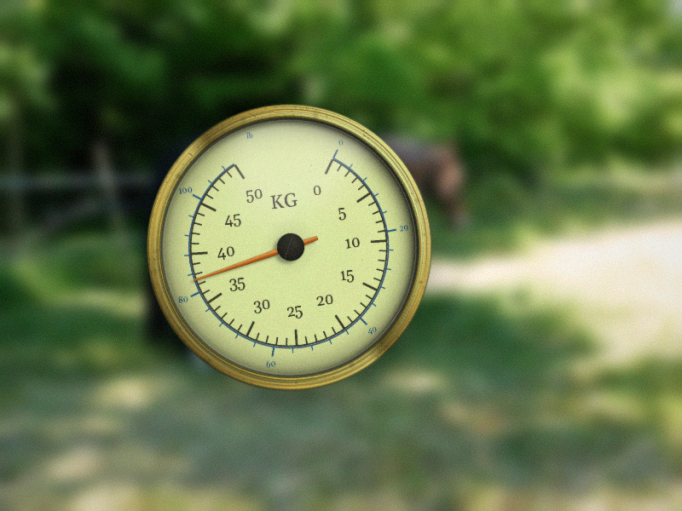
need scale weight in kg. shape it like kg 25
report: kg 37.5
